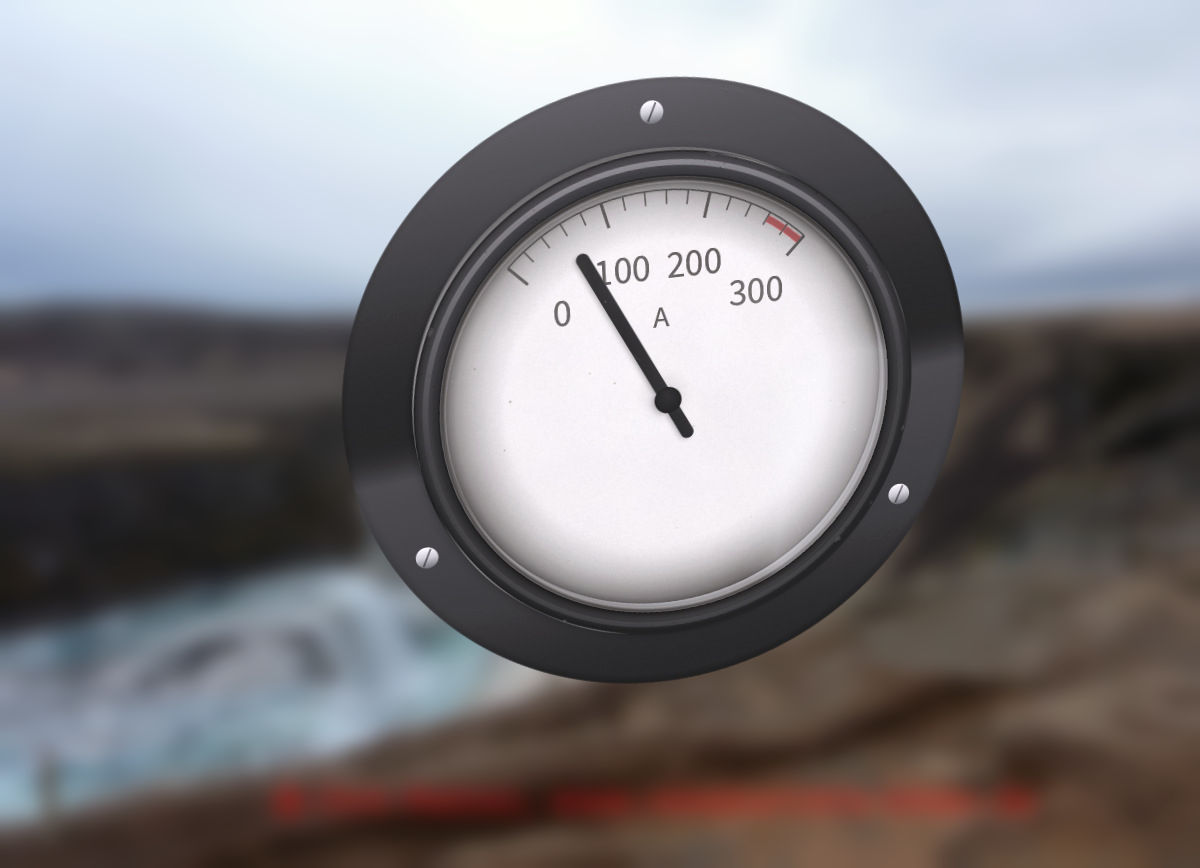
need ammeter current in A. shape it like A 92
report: A 60
